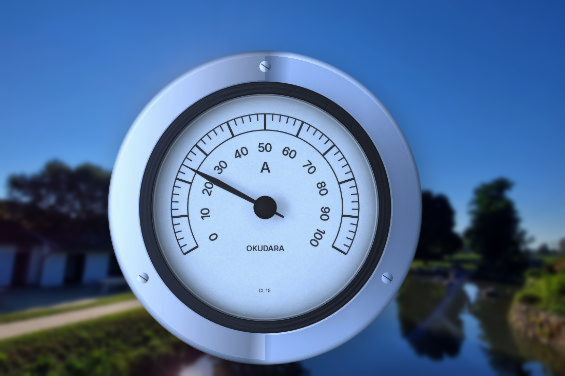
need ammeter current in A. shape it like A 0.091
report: A 24
